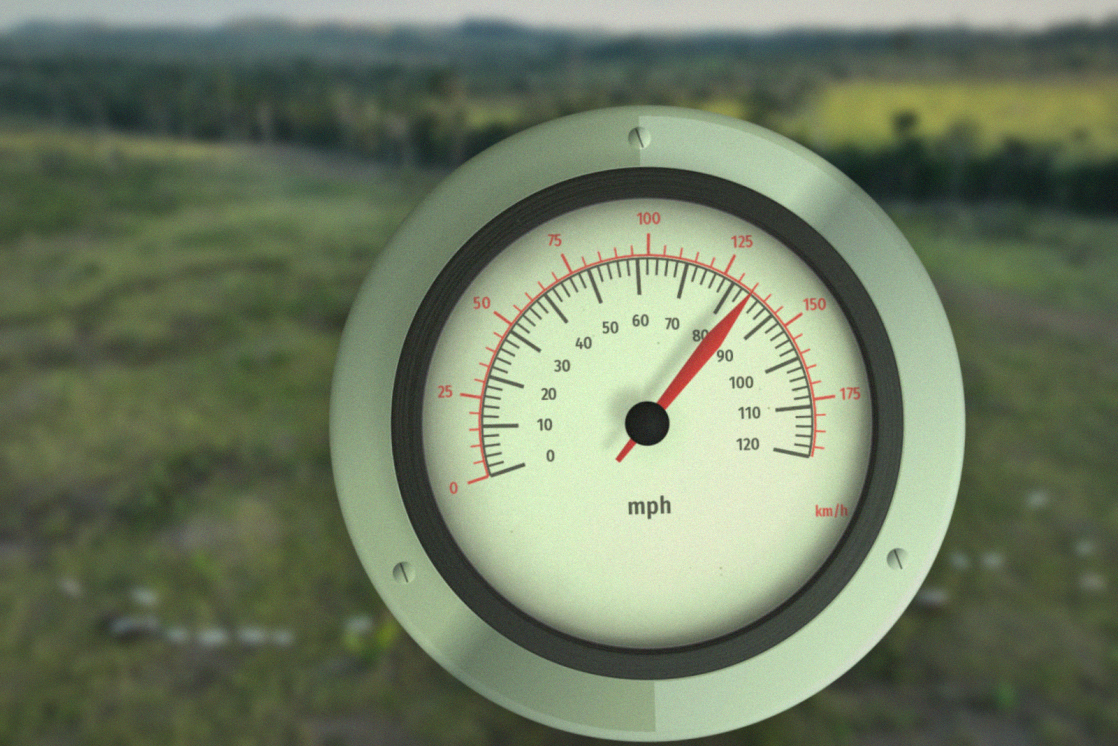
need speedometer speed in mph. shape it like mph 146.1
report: mph 84
